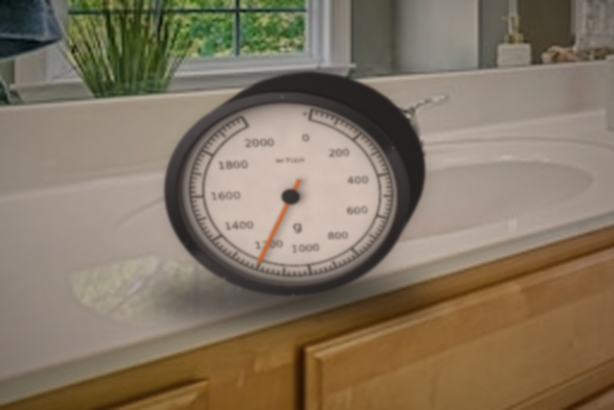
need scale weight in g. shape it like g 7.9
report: g 1200
